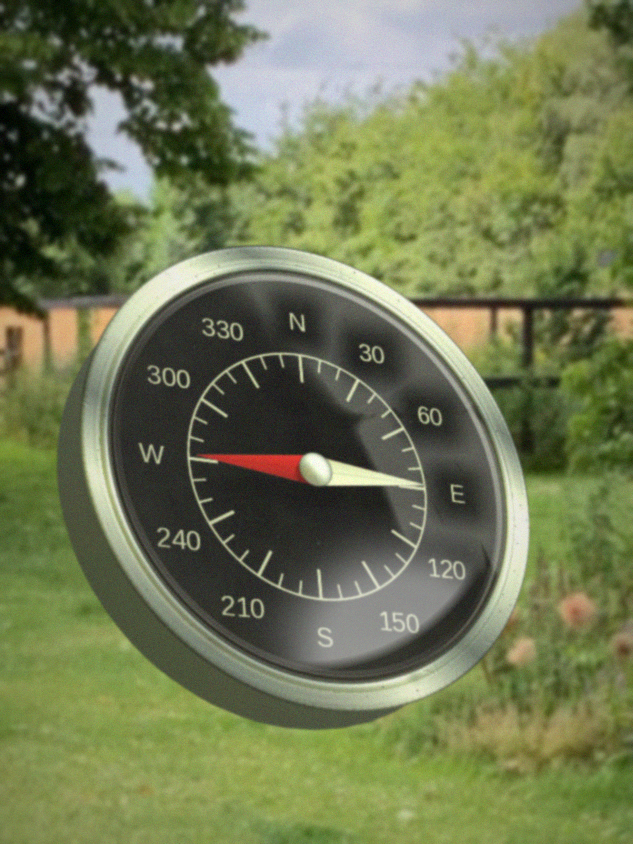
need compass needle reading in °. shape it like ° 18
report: ° 270
